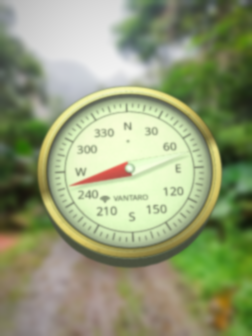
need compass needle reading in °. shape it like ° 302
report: ° 255
